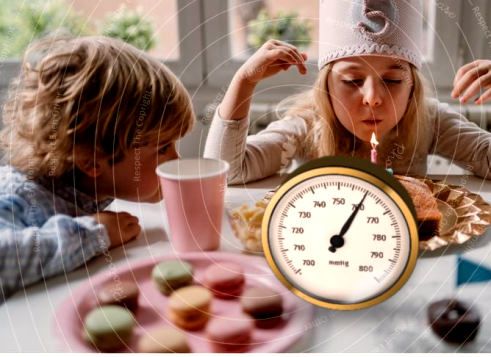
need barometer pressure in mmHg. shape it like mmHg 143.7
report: mmHg 760
